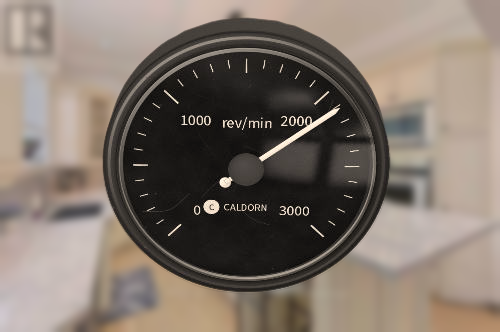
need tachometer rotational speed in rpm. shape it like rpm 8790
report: rpm 2100
